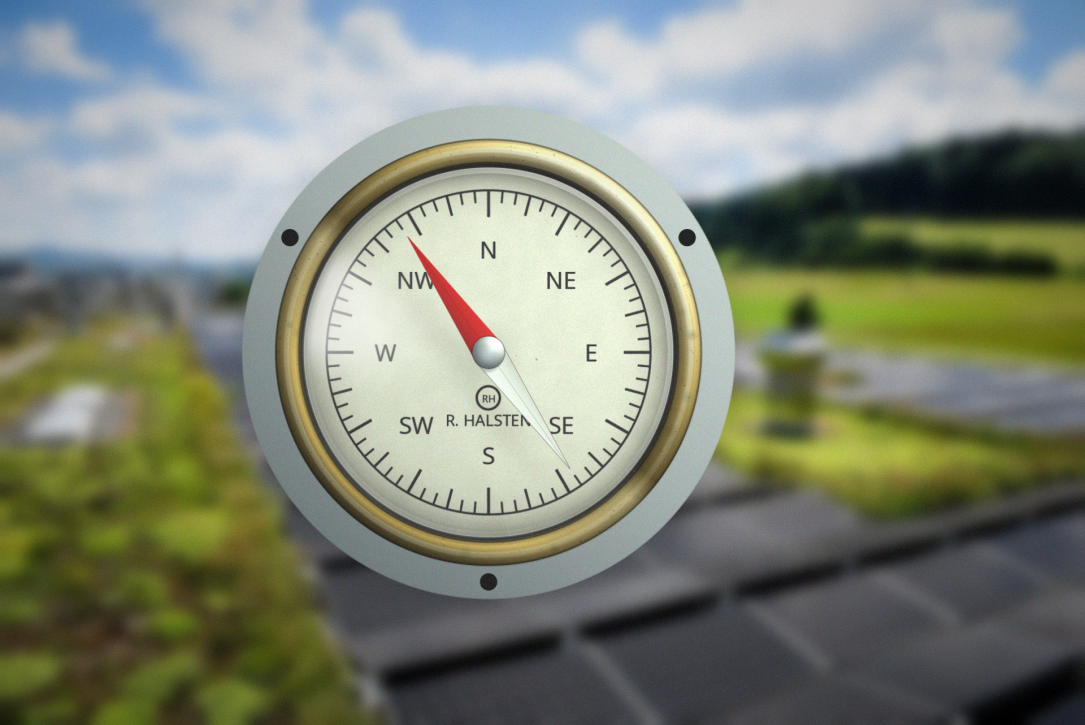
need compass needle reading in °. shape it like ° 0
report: ° 325
